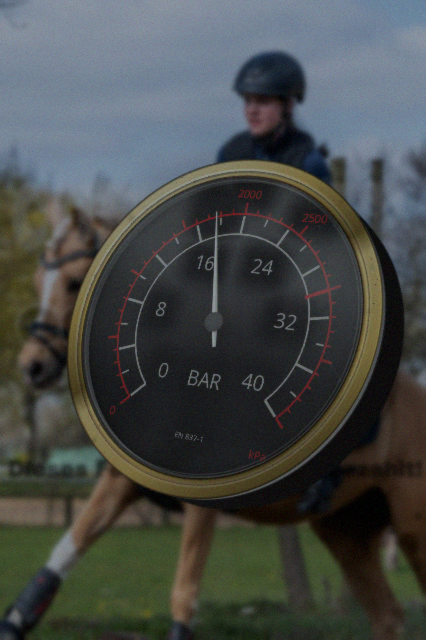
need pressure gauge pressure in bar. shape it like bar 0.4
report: bar 18
